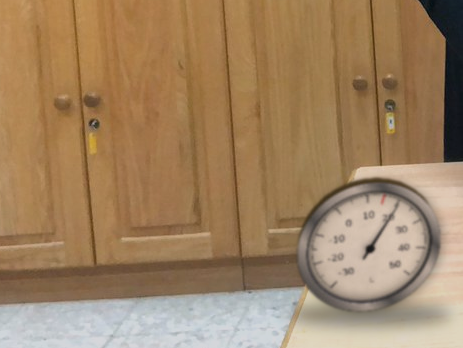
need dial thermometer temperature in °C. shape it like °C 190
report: °C 20
